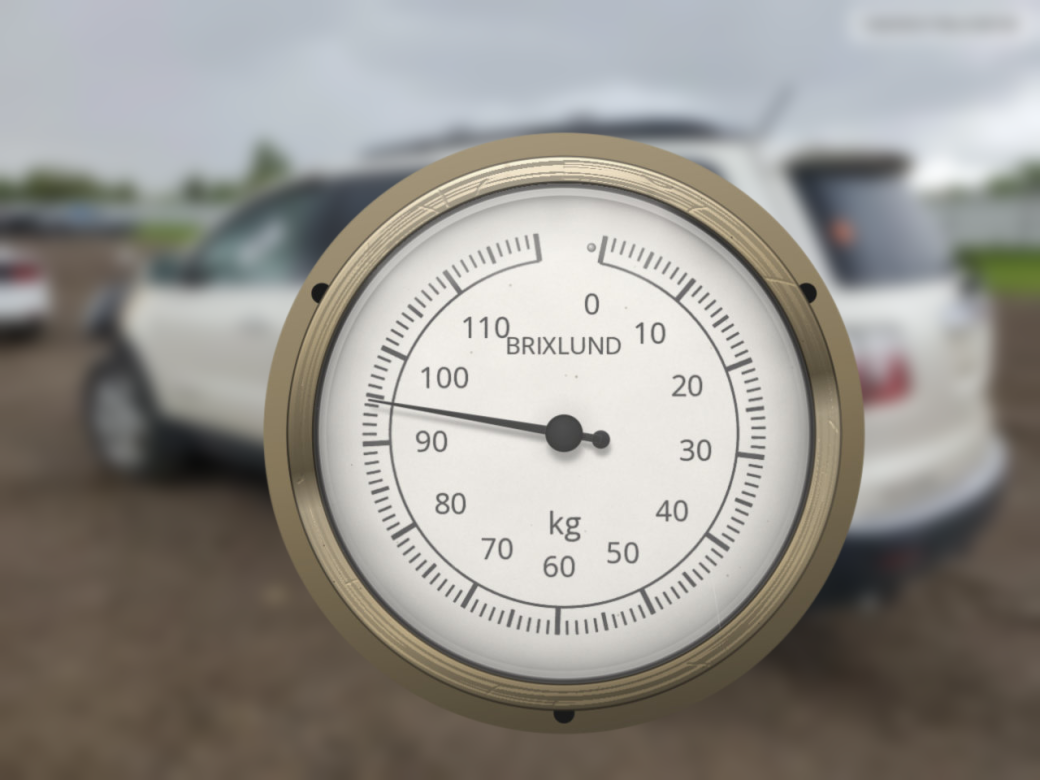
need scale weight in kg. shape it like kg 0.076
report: kg 94.5
